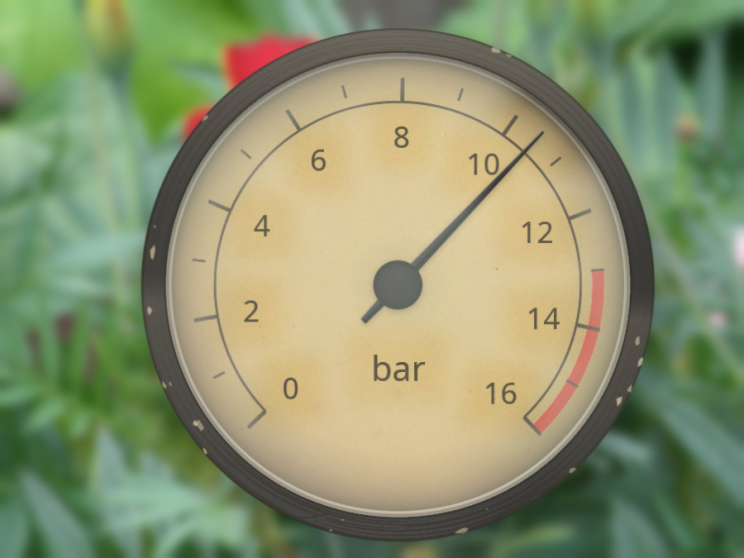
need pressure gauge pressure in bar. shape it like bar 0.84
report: bar 10.5
